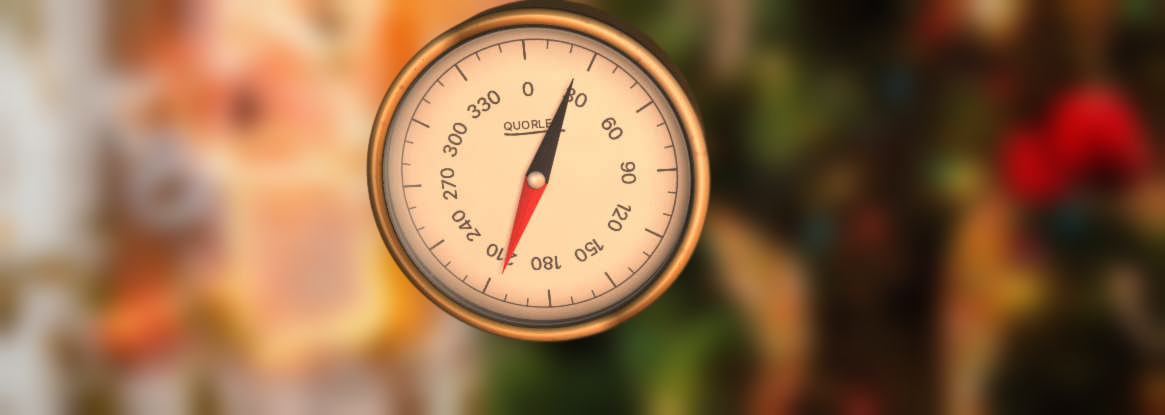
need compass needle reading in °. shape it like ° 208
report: ° 205
